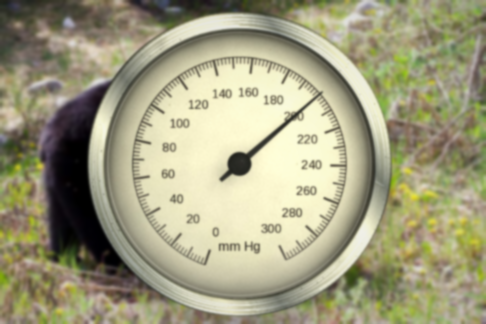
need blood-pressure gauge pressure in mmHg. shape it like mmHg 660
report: mmHg 200
